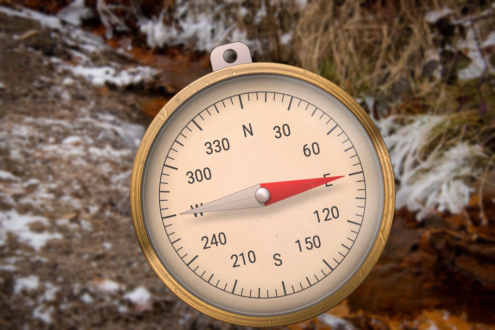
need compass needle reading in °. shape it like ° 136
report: ° 90
